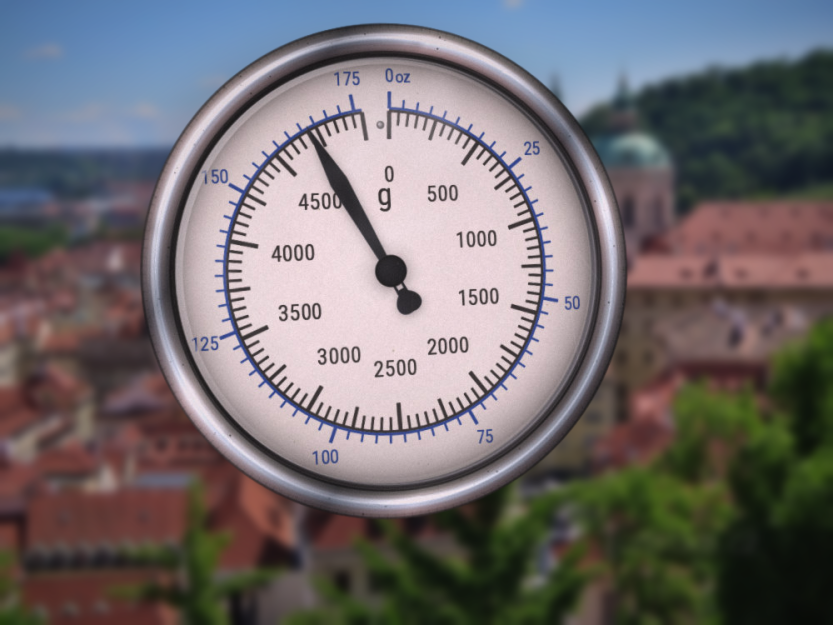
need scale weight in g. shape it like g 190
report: g 4700
